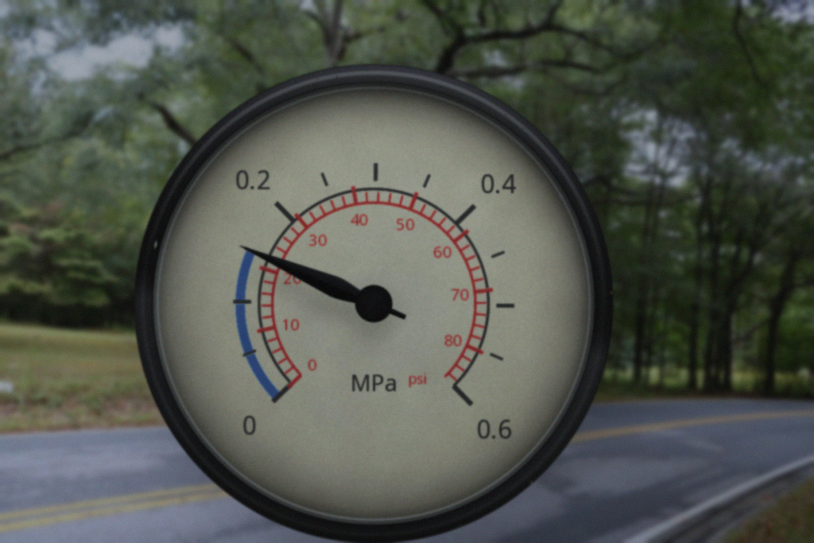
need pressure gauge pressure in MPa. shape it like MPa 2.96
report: MPa 0.15
